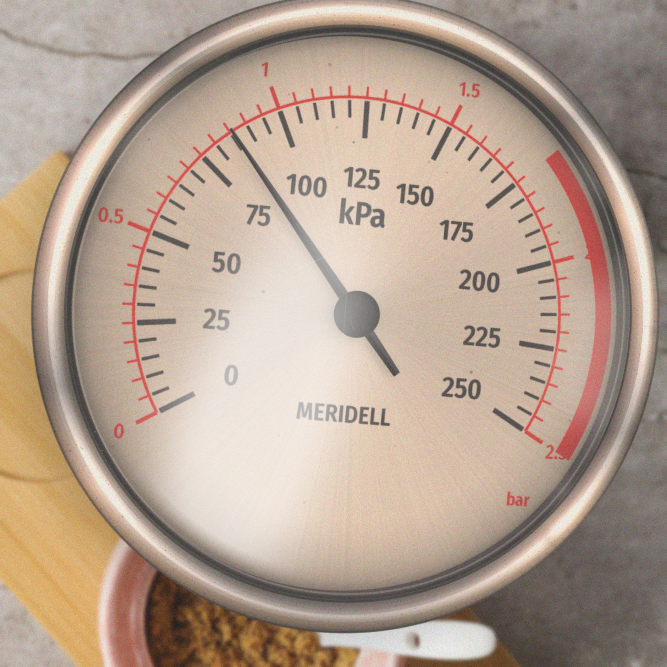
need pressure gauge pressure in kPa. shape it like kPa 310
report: kPa 85
